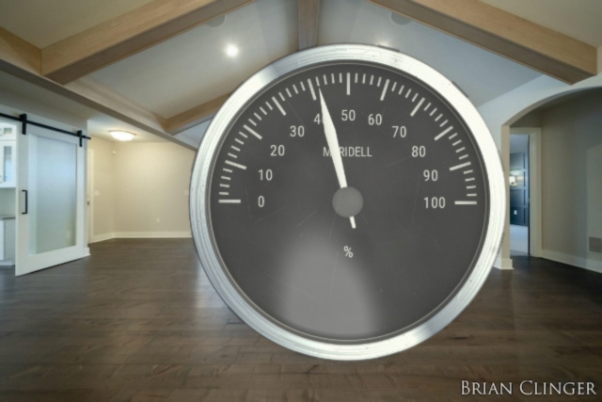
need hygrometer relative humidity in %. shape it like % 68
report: % 42
